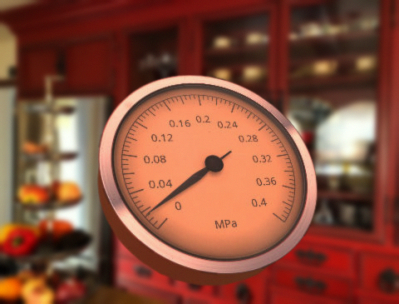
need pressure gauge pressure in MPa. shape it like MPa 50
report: MPa 0.015
